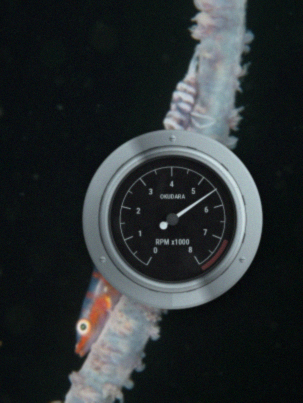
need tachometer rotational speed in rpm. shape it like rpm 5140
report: rpm 5500
